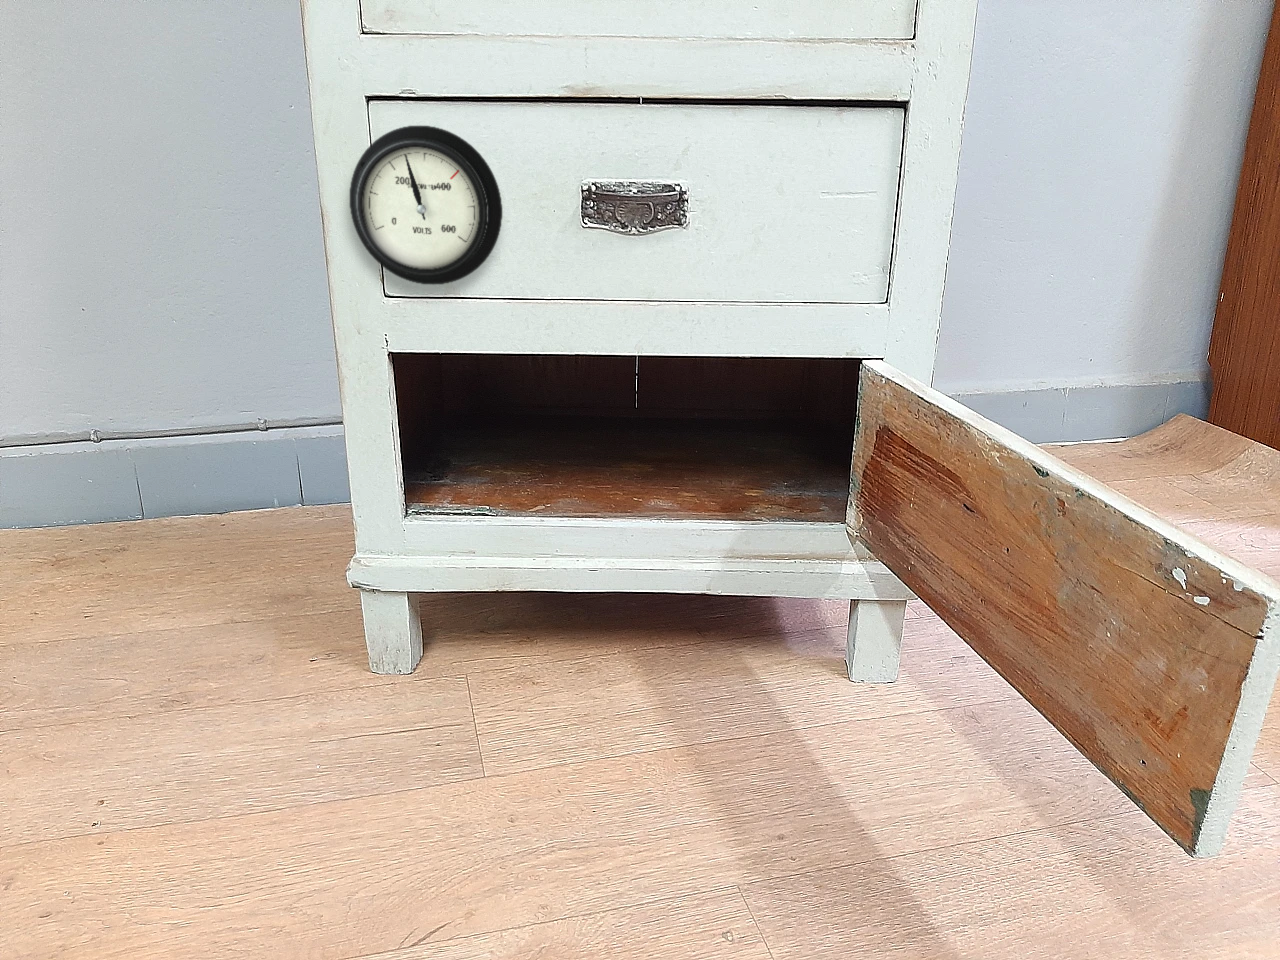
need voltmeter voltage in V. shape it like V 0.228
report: V 250
